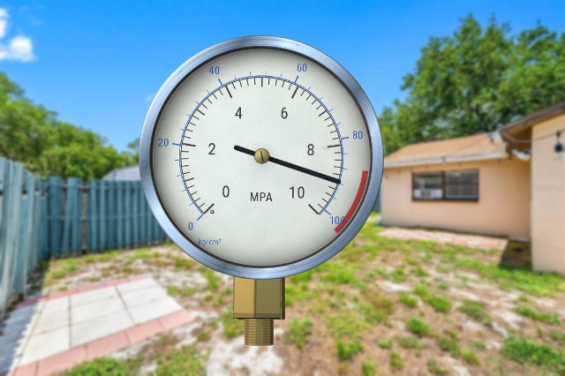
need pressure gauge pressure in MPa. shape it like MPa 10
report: MPa 9
